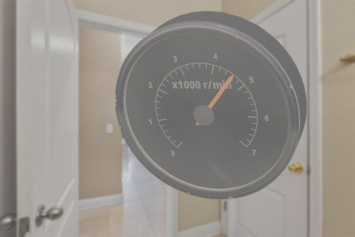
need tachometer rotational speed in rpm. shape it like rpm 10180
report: rpm 4600
